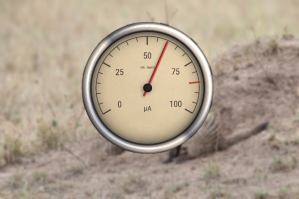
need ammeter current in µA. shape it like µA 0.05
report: µA 60
